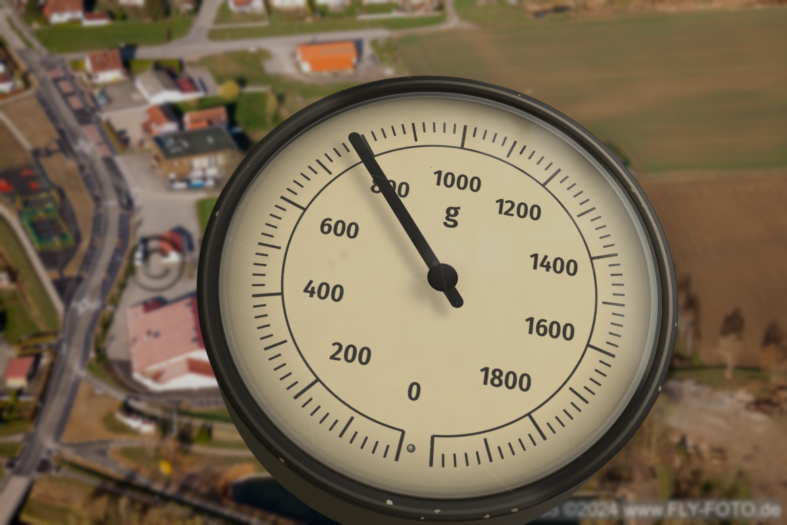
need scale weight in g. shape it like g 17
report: g 780
